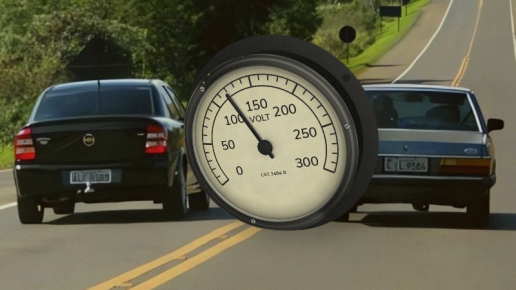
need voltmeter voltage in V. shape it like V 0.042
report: V 120
